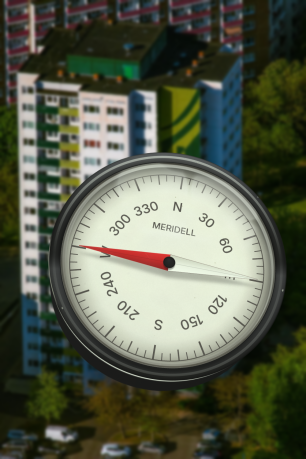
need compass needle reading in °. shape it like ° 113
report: ° 270
